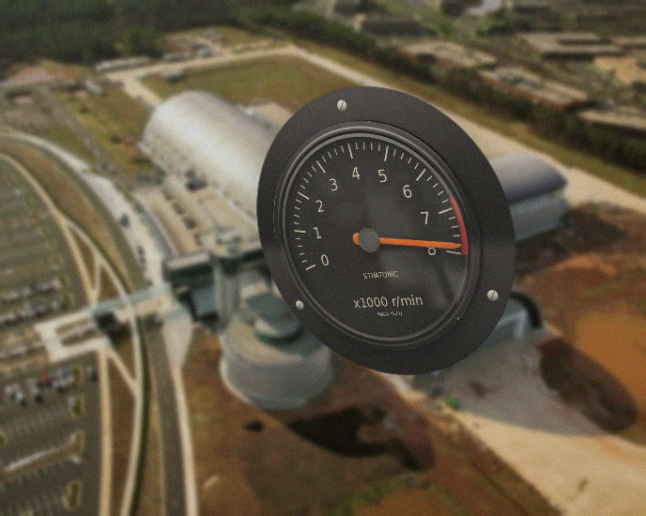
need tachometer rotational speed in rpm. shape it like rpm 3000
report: rpm 7800
